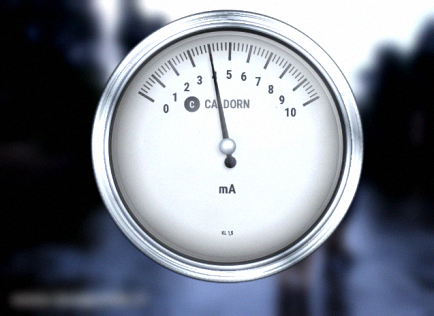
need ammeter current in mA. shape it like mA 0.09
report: mA 4
